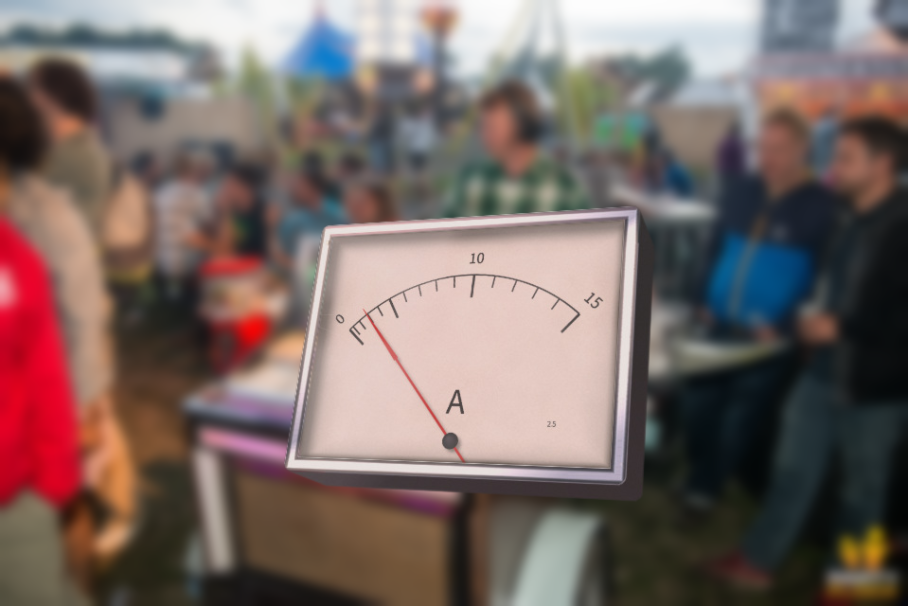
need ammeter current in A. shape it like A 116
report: A 3
